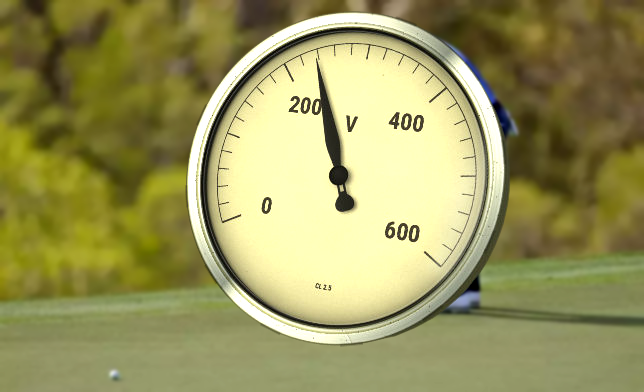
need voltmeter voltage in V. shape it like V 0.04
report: V 240
